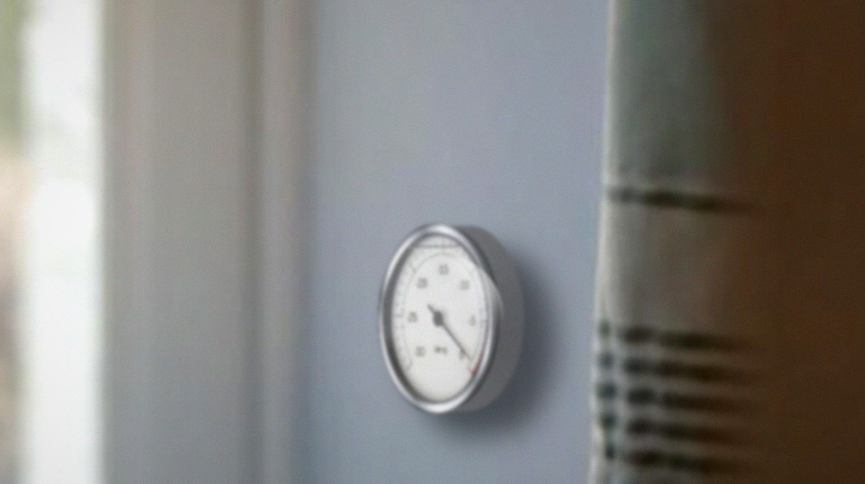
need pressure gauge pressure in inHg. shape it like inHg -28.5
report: inHg -1
